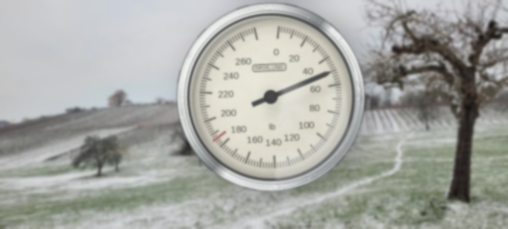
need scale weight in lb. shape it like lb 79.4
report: lb 50
